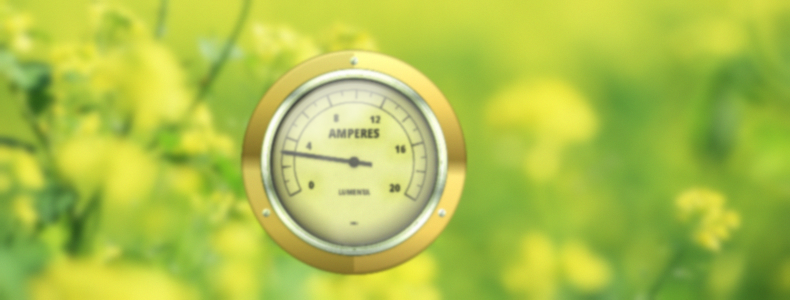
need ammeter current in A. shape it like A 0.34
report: A 3
